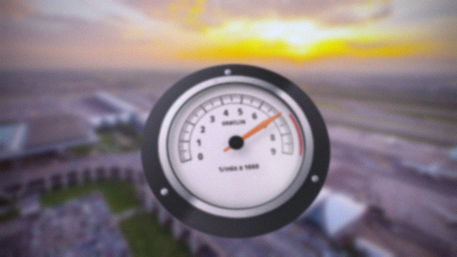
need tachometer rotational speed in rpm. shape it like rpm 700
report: rpm 7000
